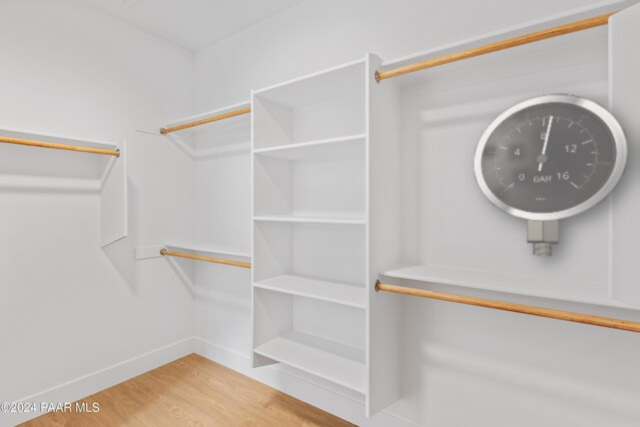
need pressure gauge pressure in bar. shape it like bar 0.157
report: bar 8.5
